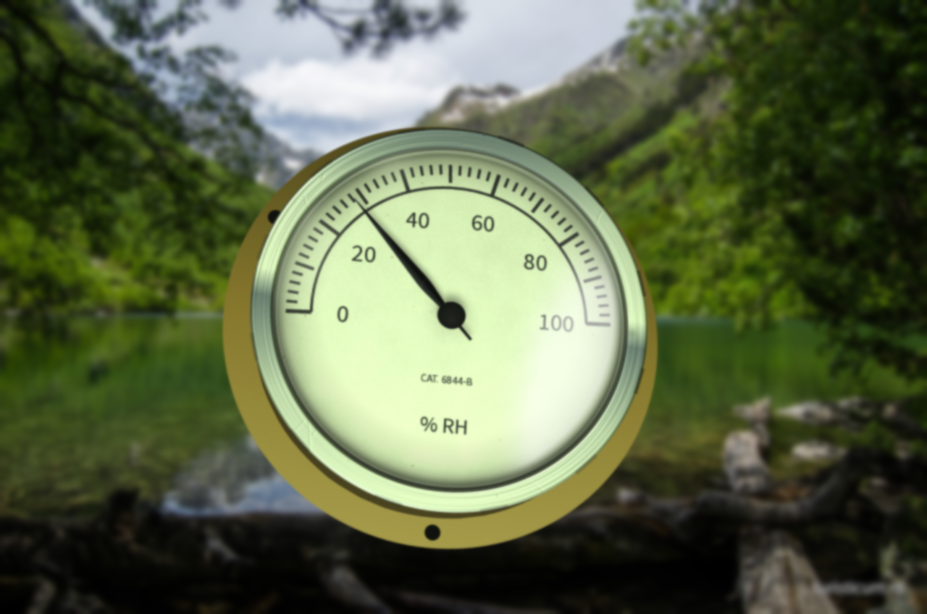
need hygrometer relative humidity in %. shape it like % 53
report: % 28
